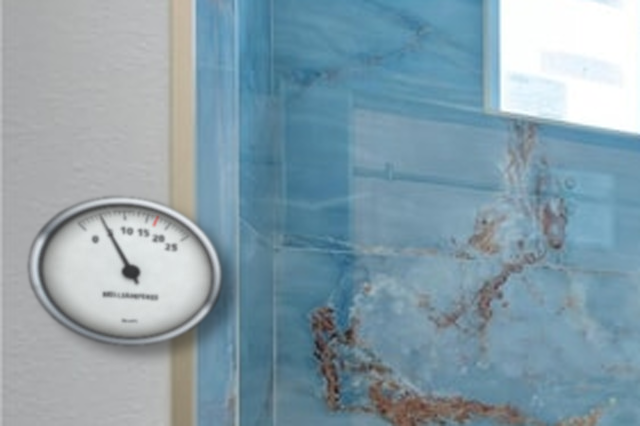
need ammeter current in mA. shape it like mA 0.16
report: mA 5
